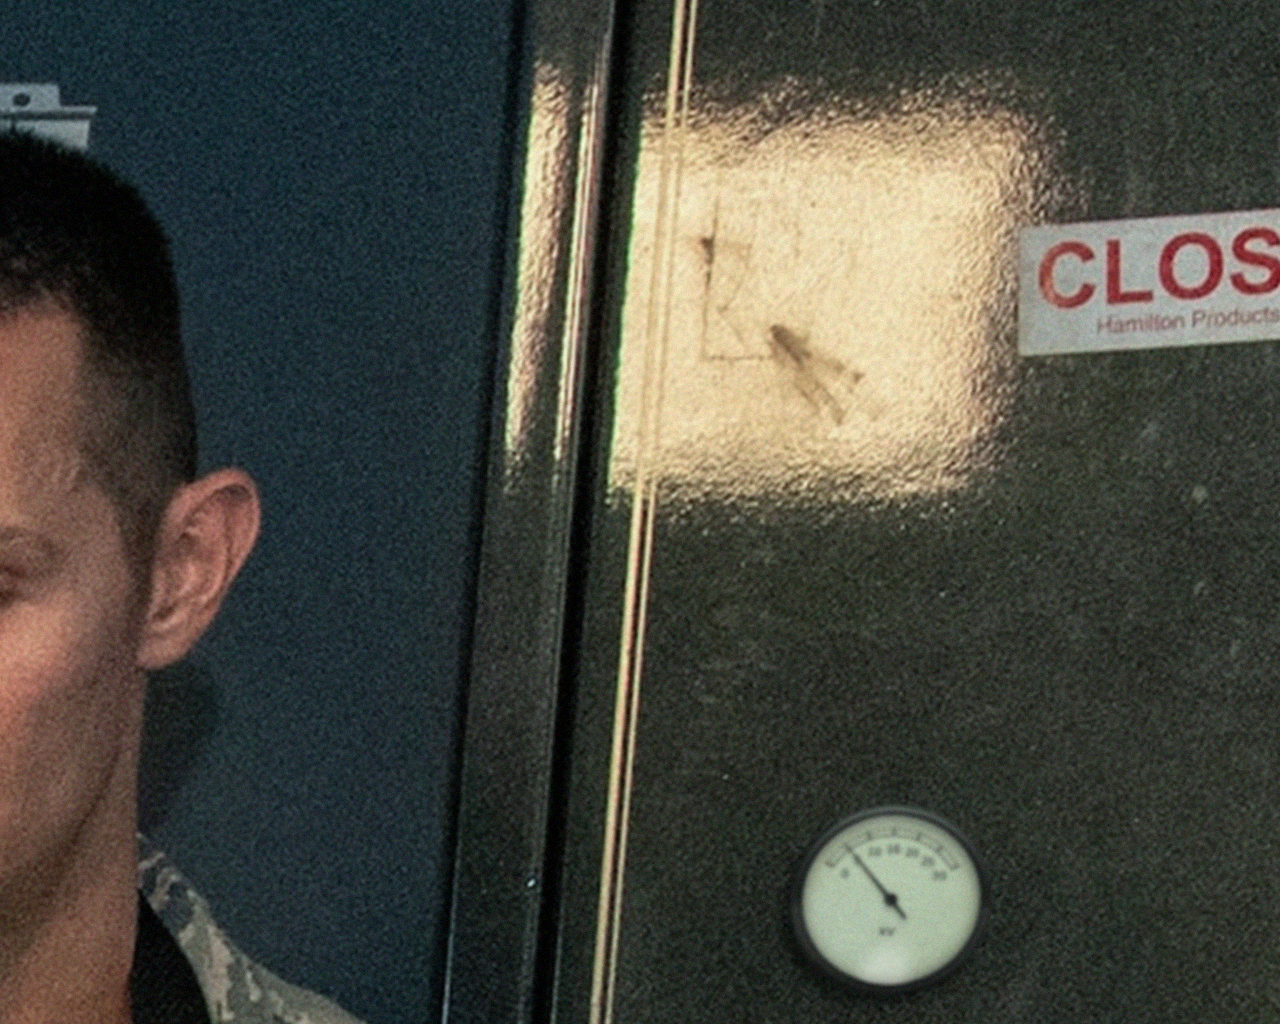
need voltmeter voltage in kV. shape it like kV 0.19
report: kV 5
